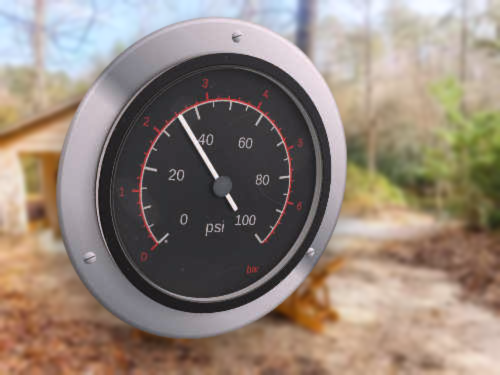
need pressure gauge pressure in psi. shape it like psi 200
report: psi 35
